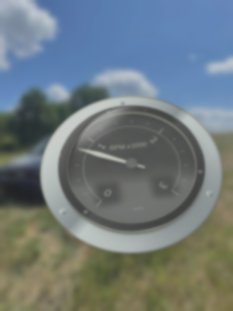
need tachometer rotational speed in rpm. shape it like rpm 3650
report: rpm 800
